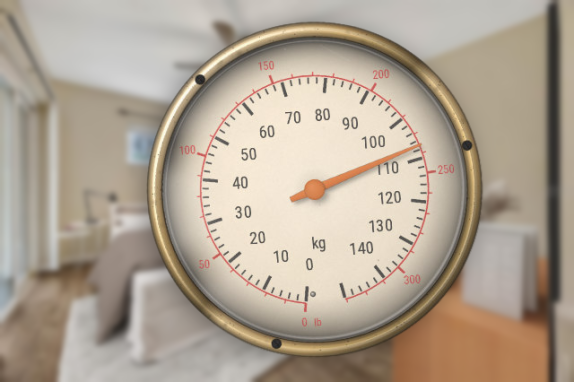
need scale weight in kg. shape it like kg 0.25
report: kg 107
